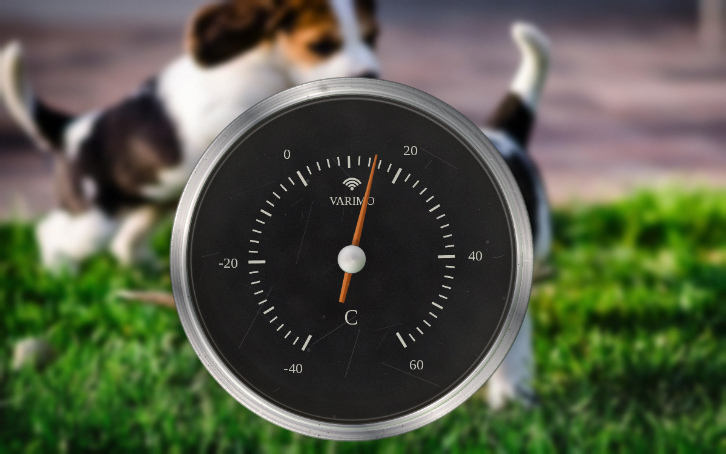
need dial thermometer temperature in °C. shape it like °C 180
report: °C 15
